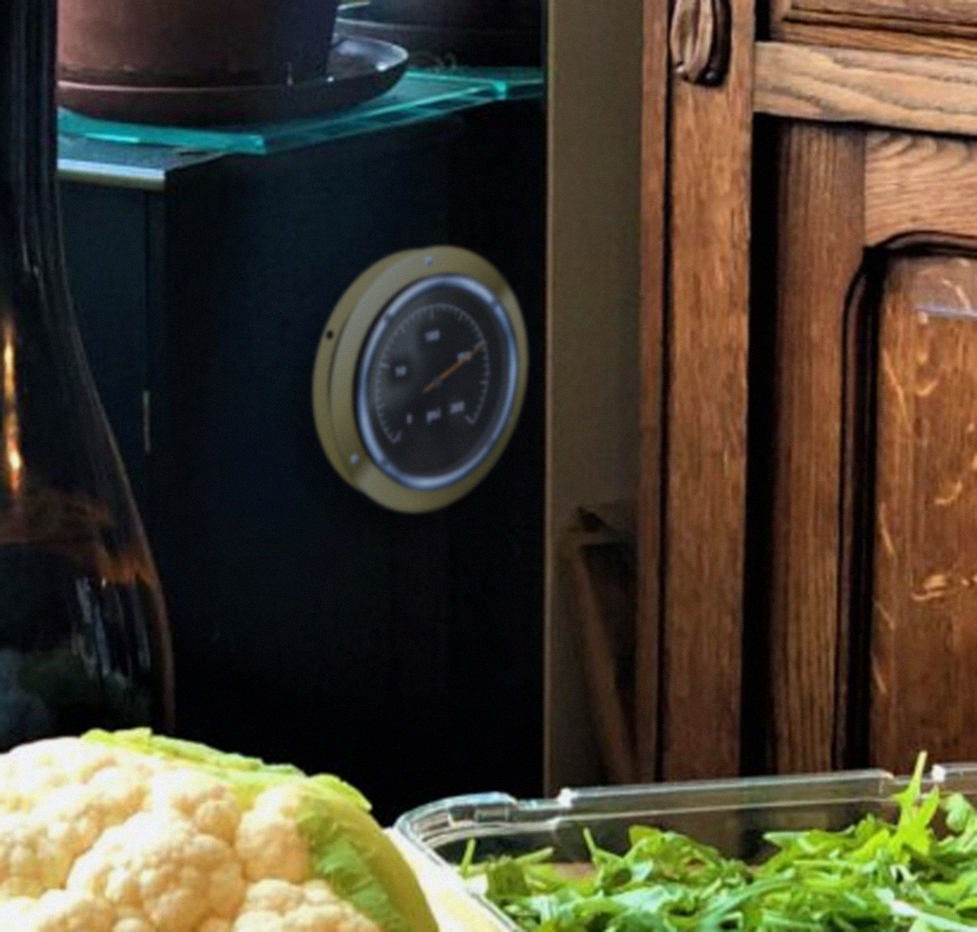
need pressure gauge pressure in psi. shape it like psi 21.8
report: psi 150
